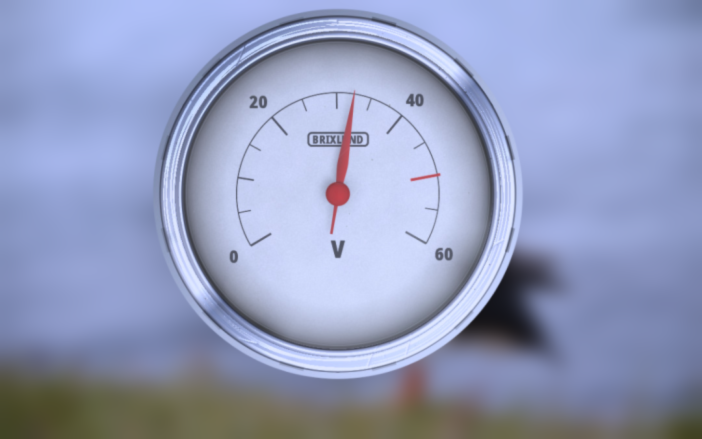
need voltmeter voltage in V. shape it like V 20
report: V 32.5
